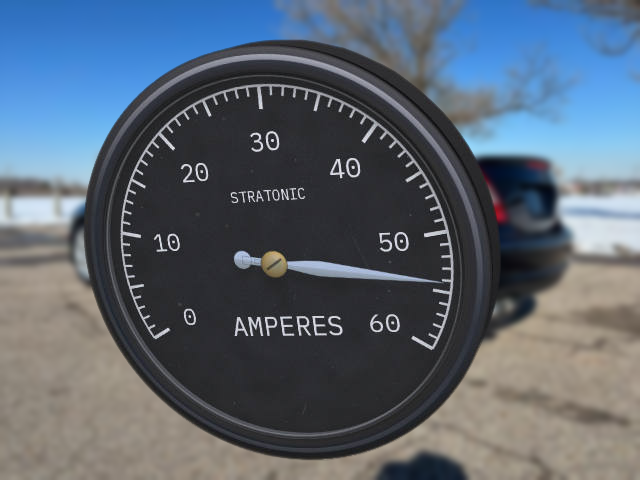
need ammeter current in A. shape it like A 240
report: A 54
